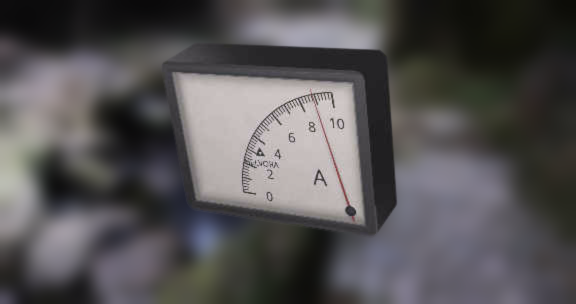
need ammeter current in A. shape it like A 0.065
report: A 9
